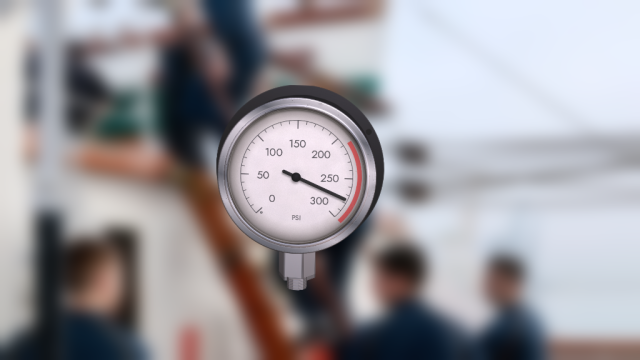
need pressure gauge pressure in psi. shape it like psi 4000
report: psi 275
